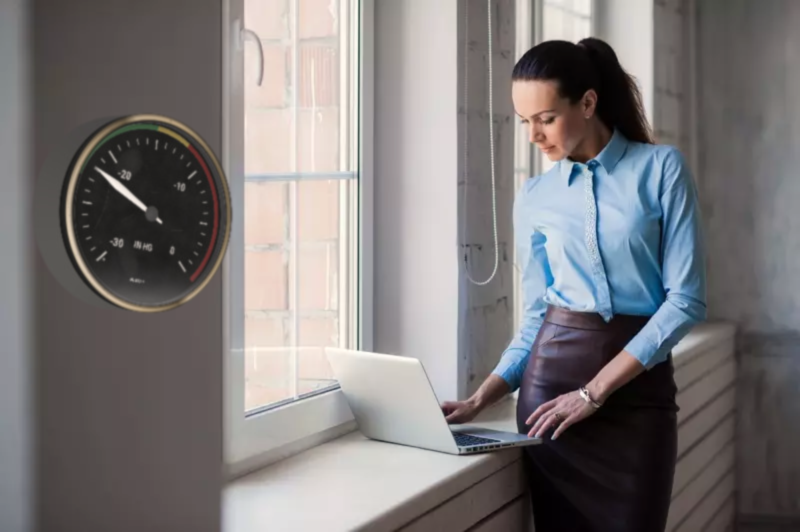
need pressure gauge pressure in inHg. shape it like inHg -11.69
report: inHg -22
